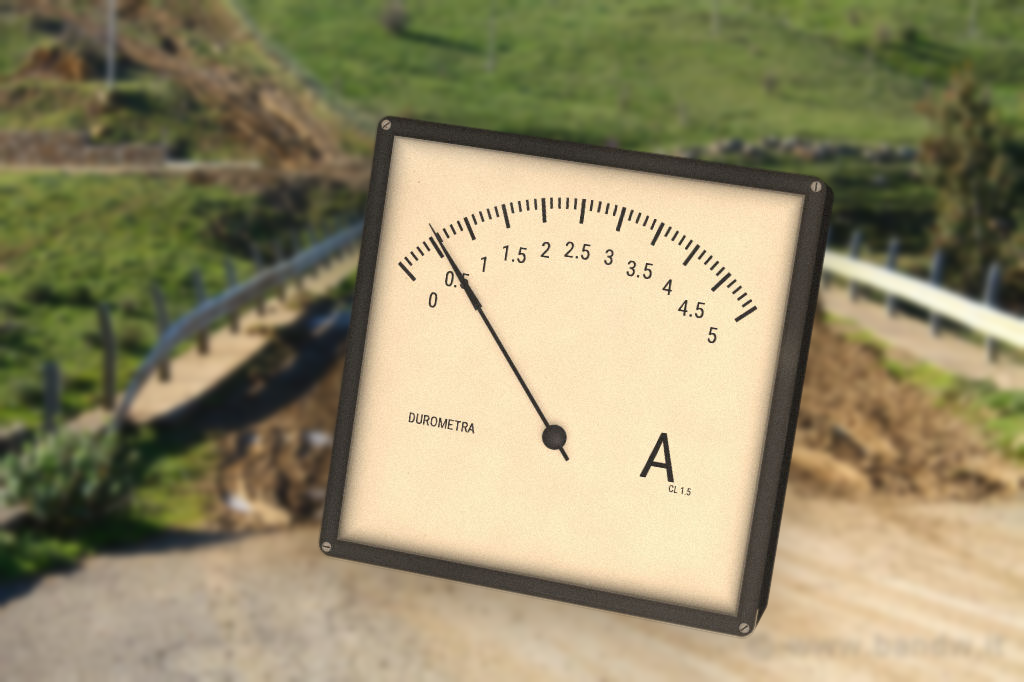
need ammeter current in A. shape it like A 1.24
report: A 0.6
